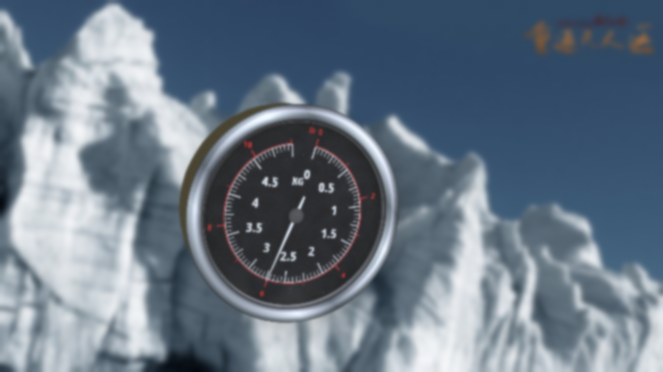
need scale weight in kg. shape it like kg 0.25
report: kg 2.75
